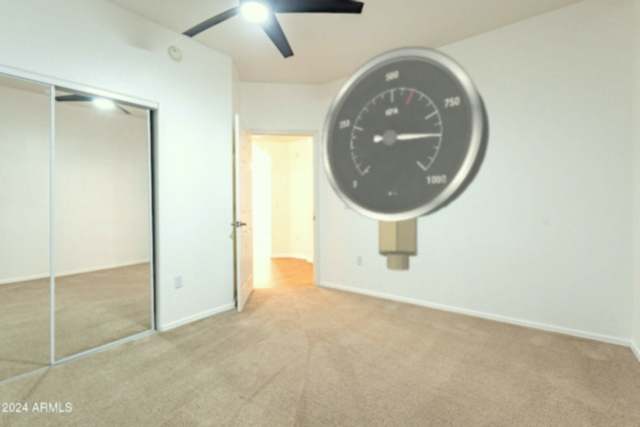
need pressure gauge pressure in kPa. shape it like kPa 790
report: kPa 850
